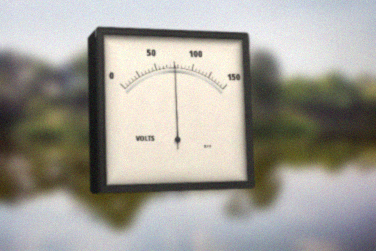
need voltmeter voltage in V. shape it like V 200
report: V 75
